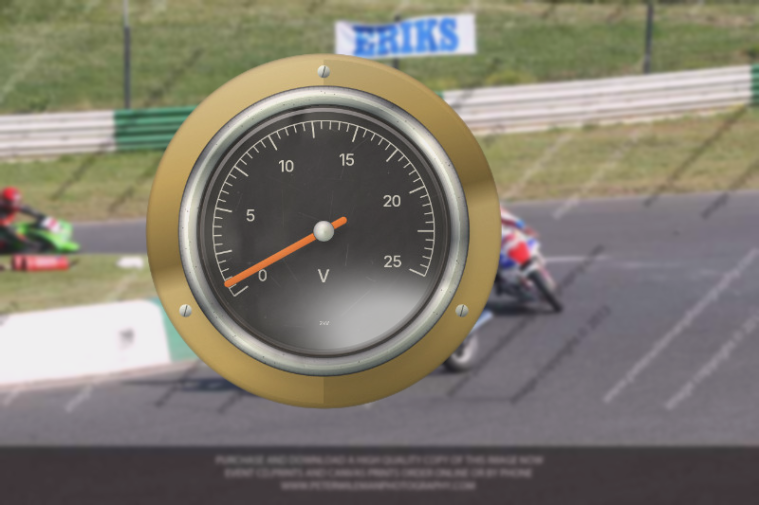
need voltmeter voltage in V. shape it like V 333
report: V 0.75
